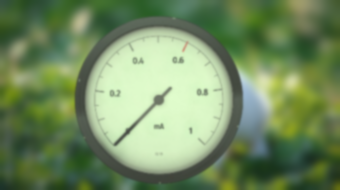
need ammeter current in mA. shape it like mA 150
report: mA 0
